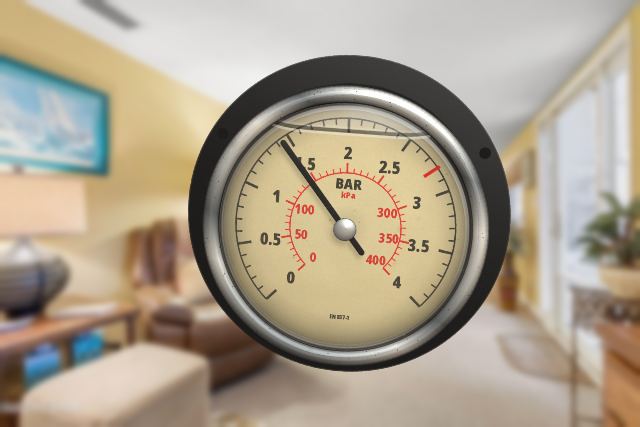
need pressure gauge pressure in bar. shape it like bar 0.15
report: bar 1.45
